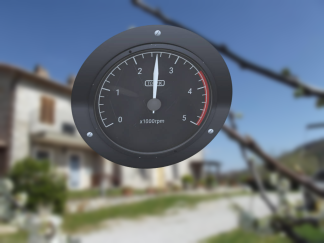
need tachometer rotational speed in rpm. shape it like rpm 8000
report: rpm 2500
